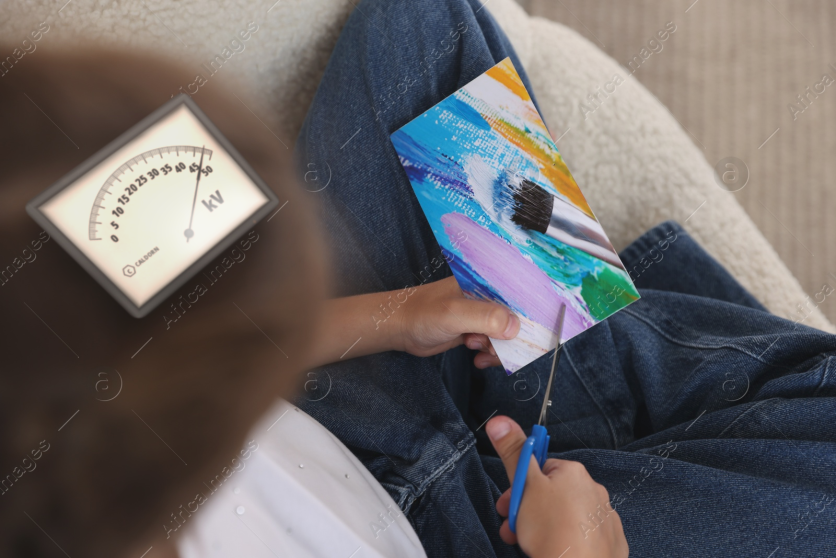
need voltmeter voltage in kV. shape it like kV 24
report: kV 47.5
